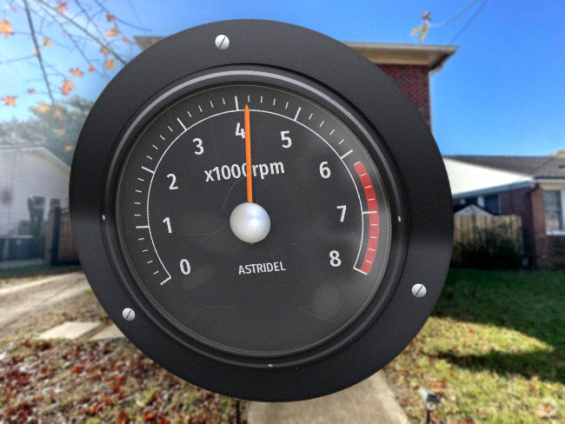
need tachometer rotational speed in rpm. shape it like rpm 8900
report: rpm 4200
